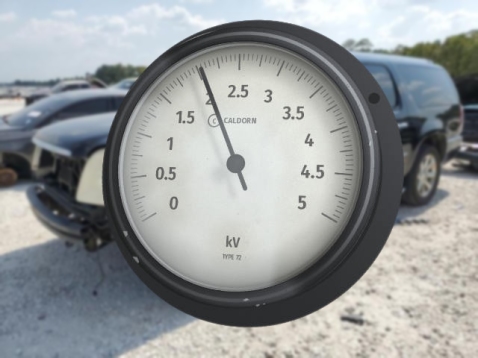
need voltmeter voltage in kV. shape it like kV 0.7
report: kV 2.05
